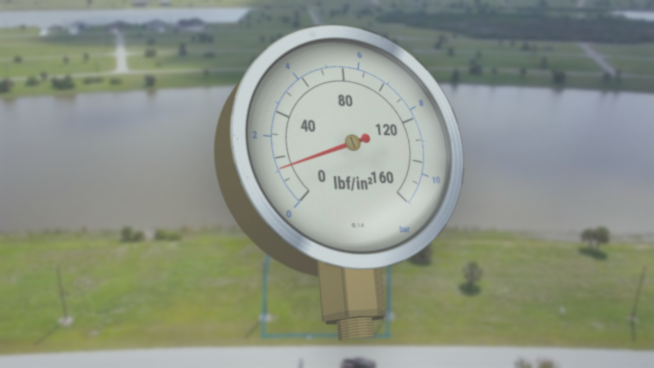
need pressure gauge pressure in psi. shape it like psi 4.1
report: psi 15
